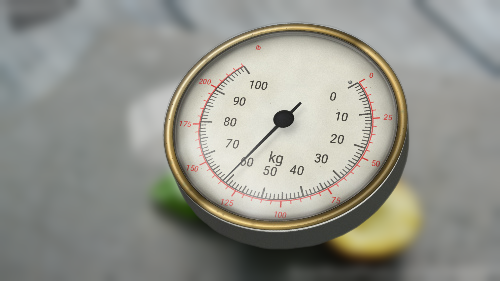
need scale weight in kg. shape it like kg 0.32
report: kg 60
